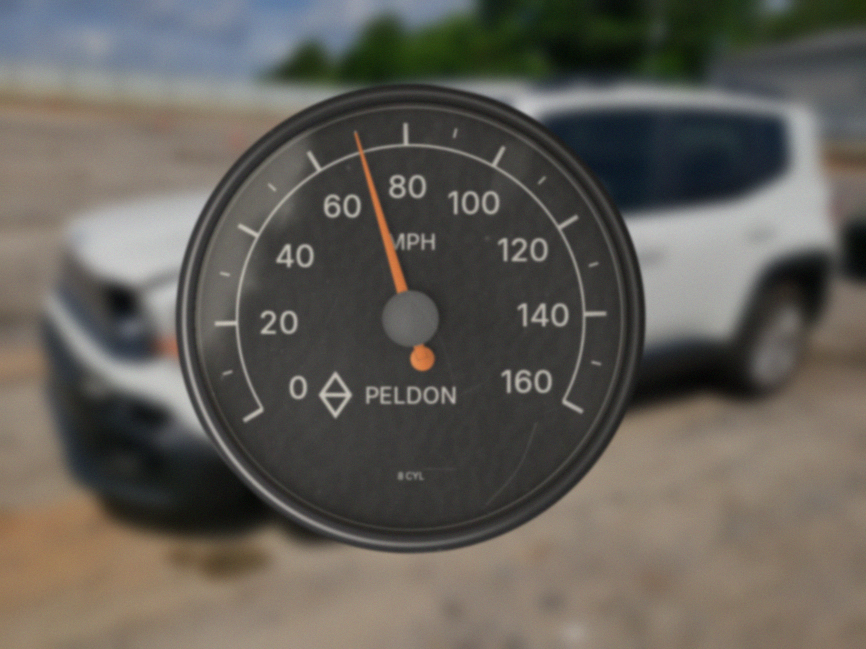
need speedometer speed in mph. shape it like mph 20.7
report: mph 70
